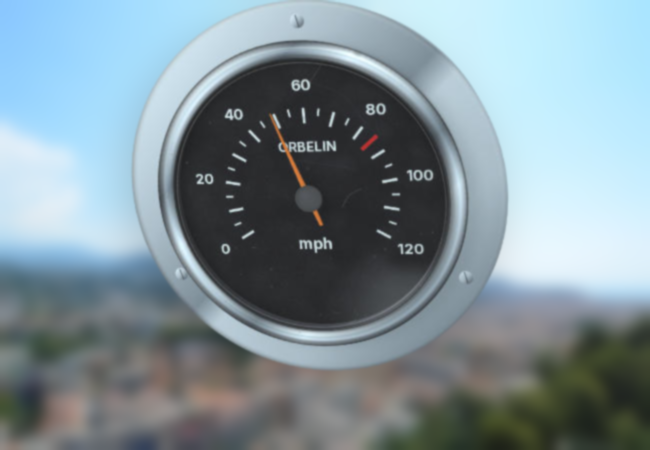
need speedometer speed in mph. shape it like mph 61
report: mph 50
